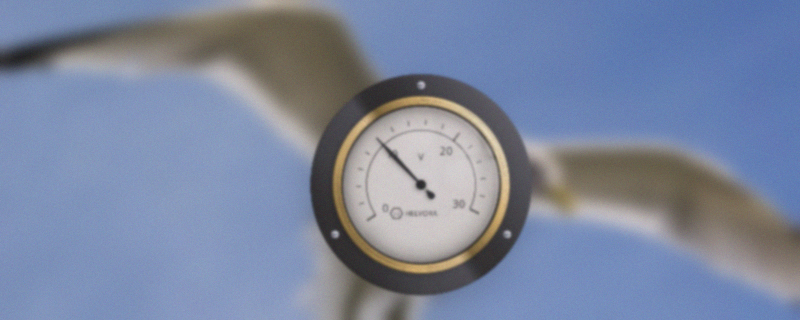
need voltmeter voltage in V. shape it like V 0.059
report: V 10
